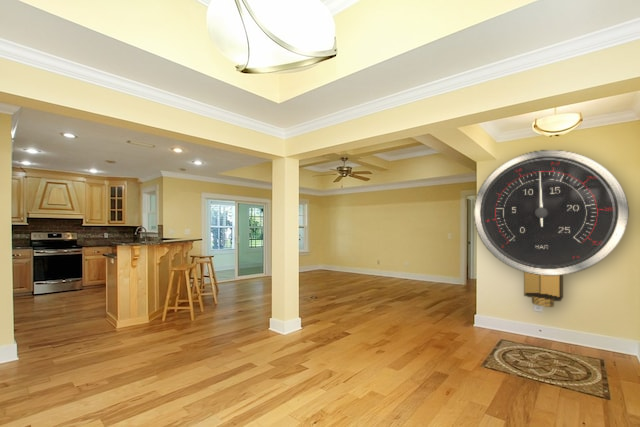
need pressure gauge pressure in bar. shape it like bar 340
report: bar 12.5
